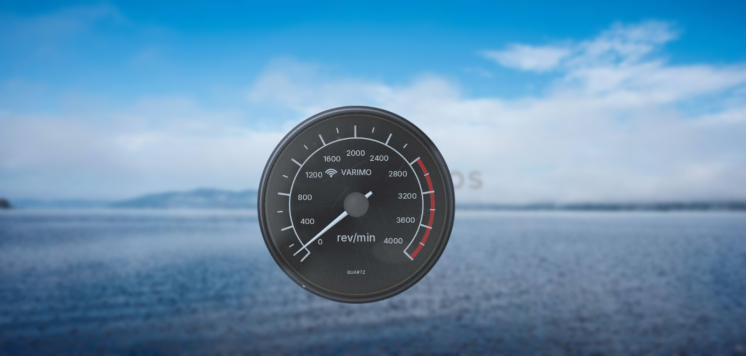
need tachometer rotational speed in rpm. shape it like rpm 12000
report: rpm 100
